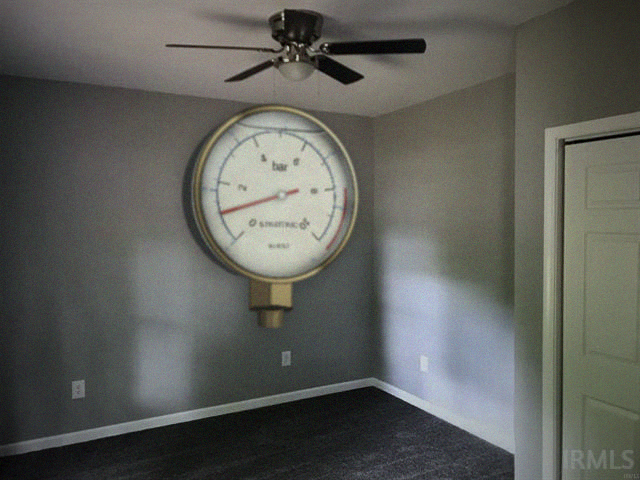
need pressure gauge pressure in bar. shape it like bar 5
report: bar 1
